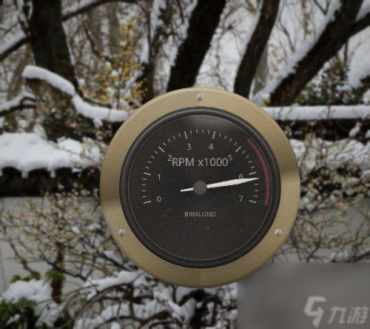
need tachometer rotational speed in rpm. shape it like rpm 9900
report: rpm 6200
